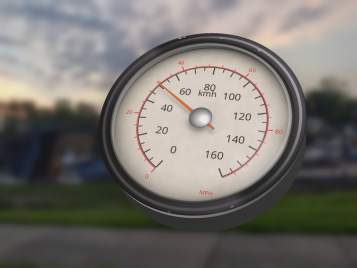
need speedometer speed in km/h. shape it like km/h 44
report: km/h 50
